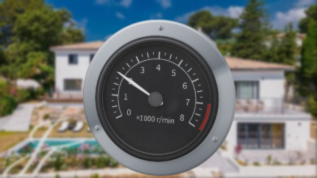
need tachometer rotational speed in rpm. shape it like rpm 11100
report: rpm 2000
